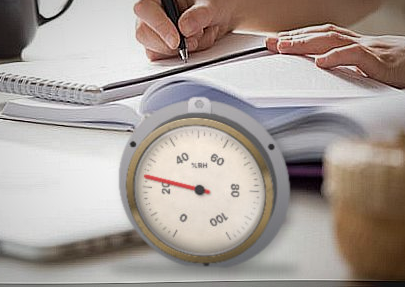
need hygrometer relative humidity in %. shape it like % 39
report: % 24
